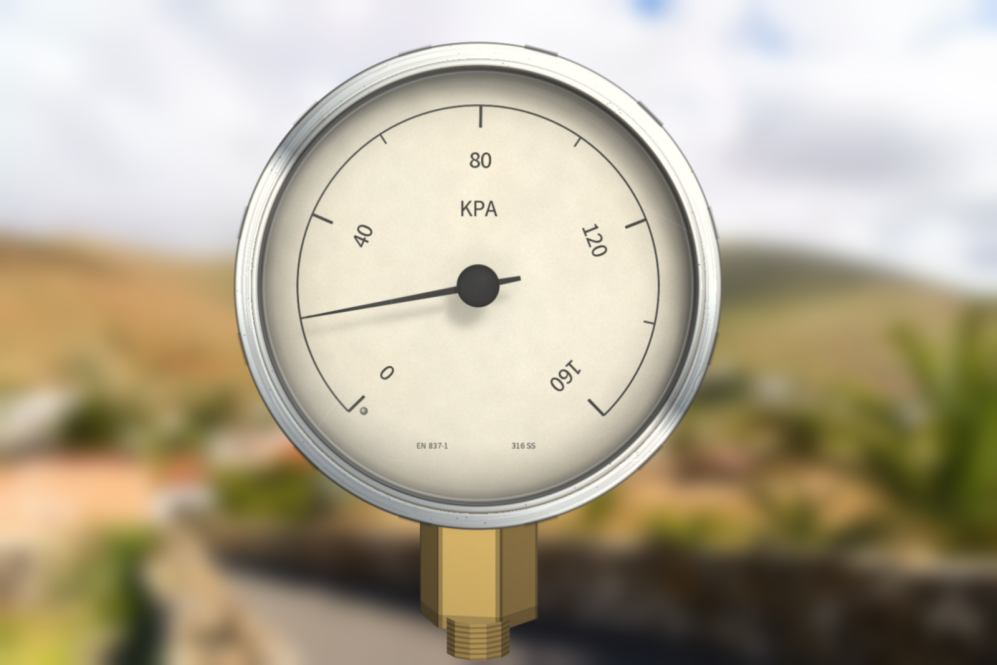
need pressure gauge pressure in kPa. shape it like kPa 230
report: kPa 20
